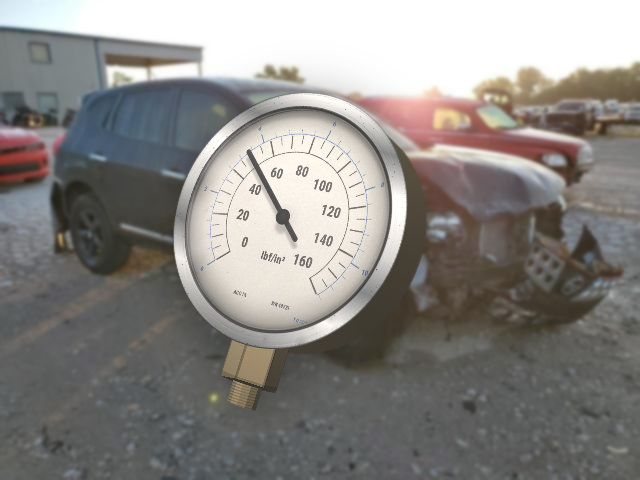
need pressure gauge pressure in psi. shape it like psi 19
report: psi 50
